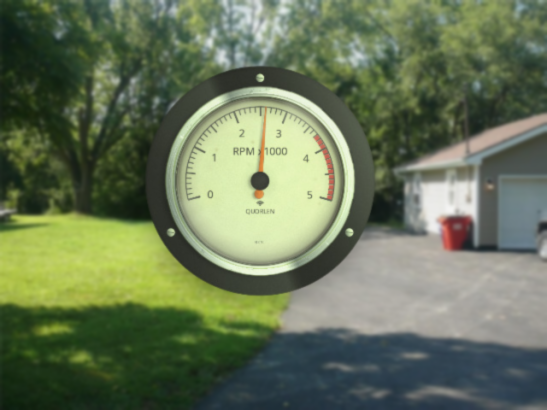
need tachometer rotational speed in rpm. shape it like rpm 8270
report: rpm 2600
